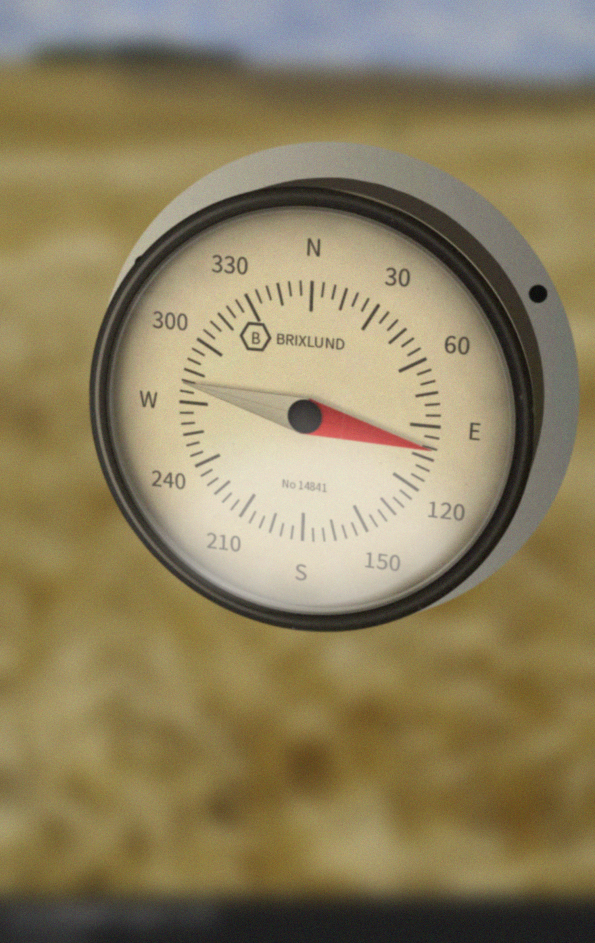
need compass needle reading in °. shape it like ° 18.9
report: ° 100
